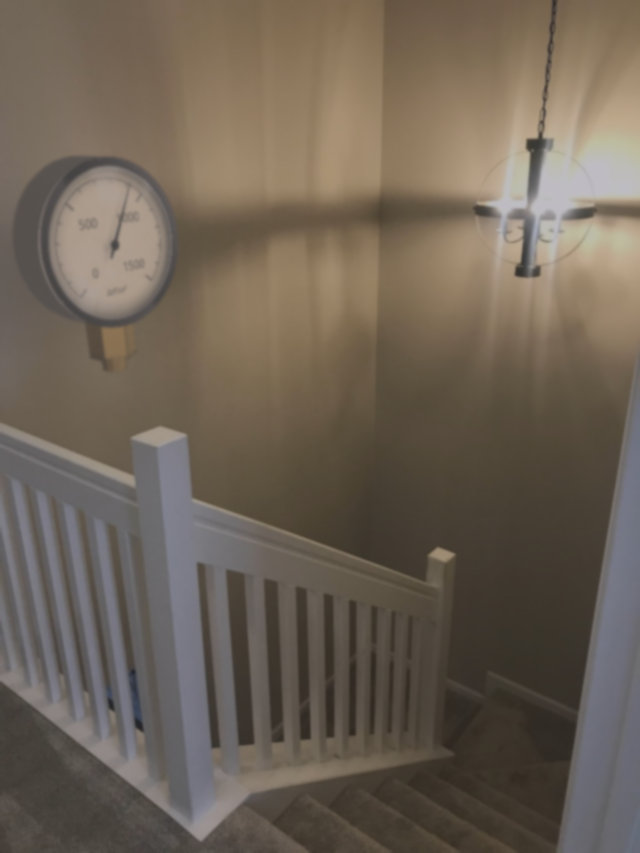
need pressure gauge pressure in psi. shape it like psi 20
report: psi 900
